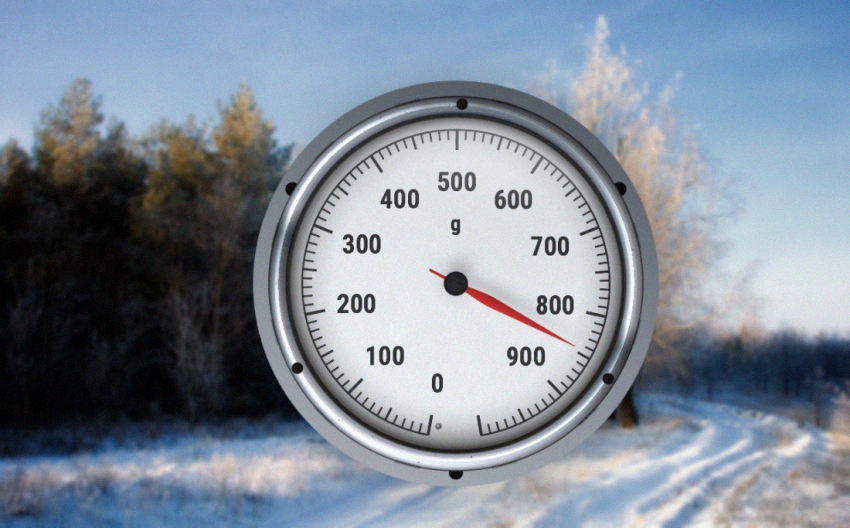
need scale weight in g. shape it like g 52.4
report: g 845
